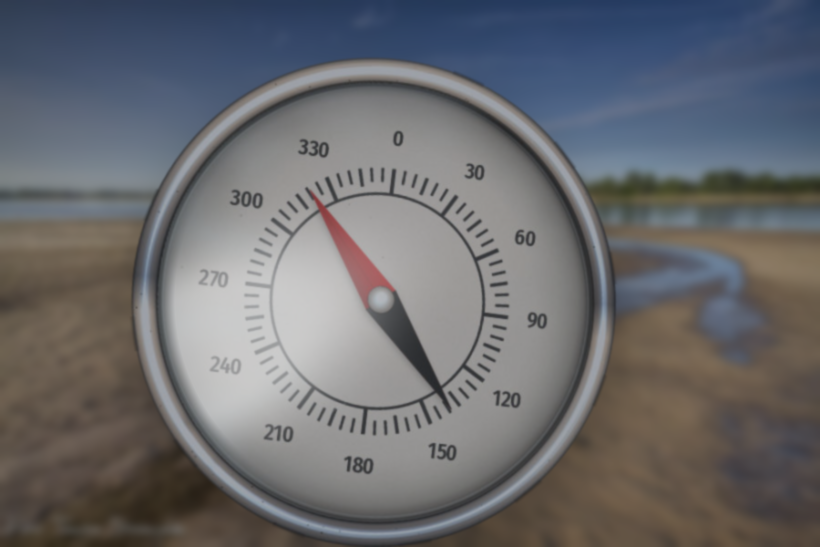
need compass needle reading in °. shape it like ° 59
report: ° 320
